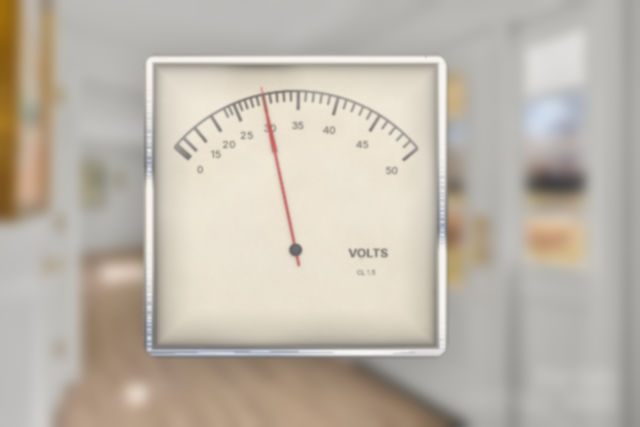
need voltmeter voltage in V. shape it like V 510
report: V 30
